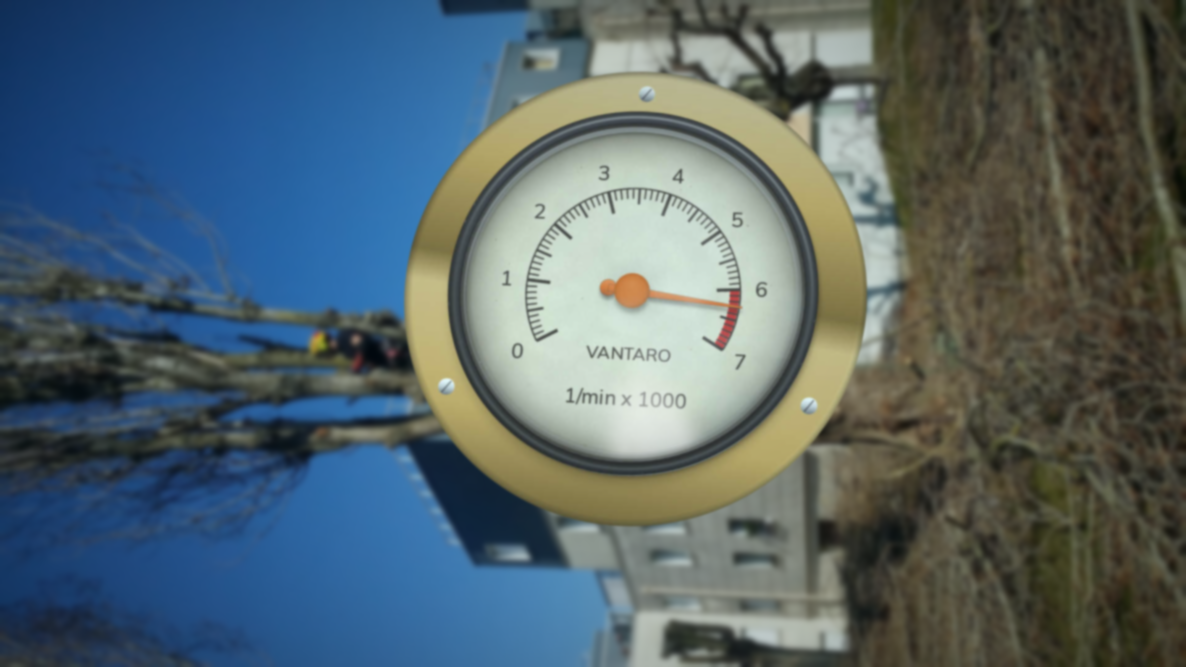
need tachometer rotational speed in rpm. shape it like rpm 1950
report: rpm 6300
